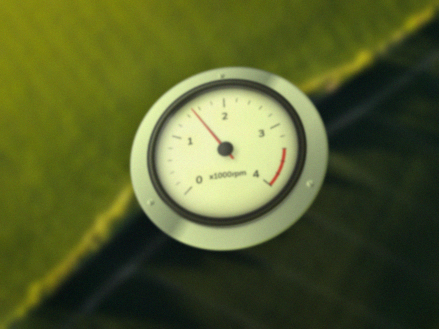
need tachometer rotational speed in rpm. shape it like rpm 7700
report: rpm 1500
